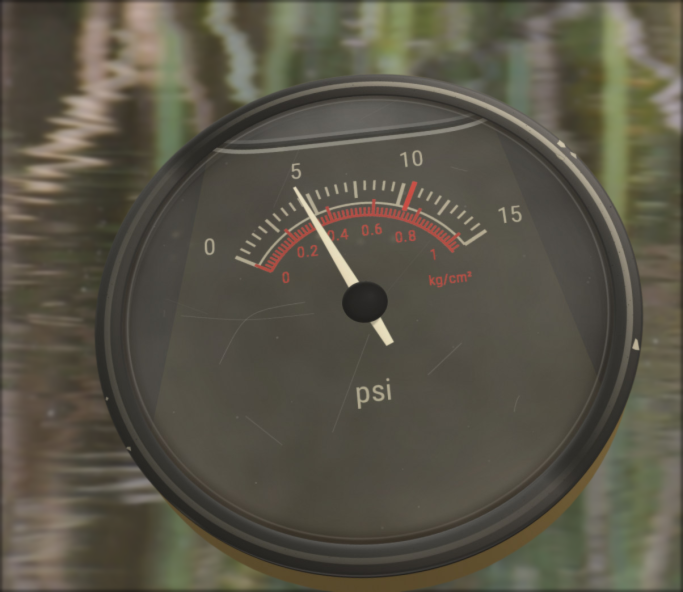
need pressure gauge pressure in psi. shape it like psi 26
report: psi 4.5
